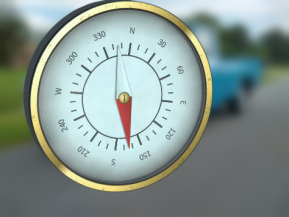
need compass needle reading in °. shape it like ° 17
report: ° 165
